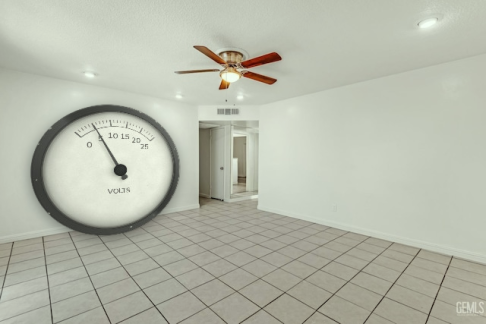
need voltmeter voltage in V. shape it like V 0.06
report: V 5
